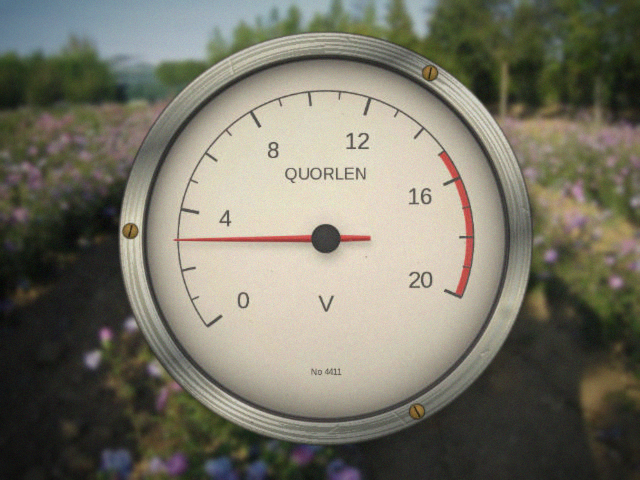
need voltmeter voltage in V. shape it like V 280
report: V 3
